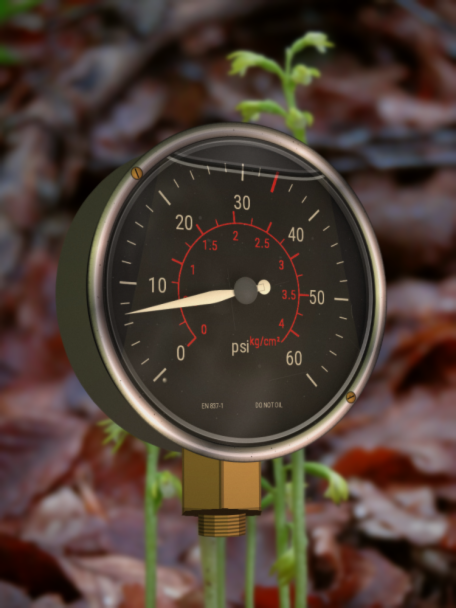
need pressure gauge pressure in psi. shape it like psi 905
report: psi 7
